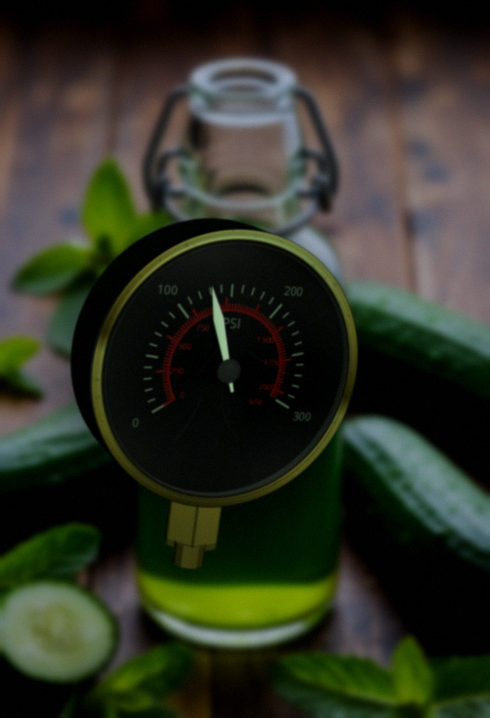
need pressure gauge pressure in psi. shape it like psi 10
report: psi 130
